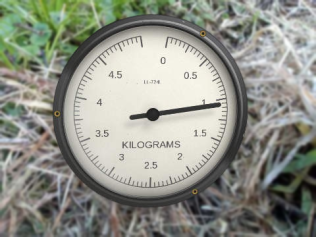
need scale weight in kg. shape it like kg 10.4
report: kg 1.05
